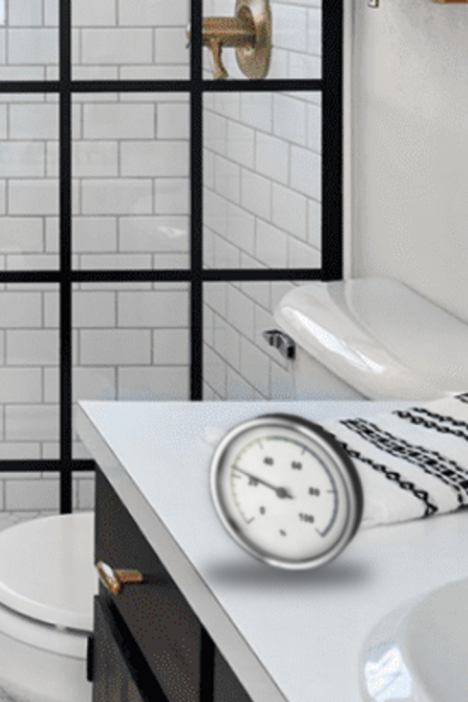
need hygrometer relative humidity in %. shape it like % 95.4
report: % 24
